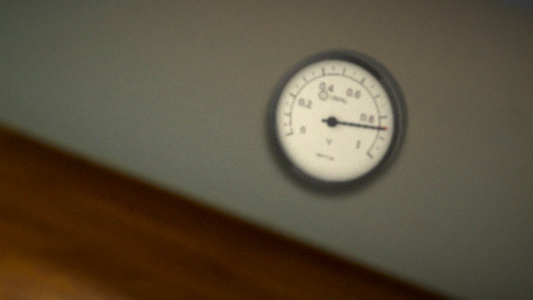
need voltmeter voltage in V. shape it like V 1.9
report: V 0.85
